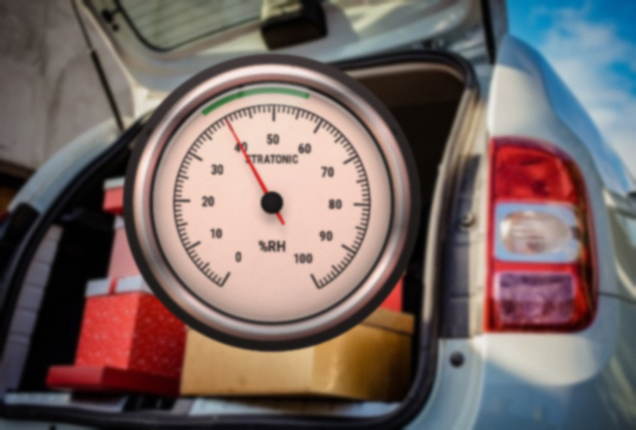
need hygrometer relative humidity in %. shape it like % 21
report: % 40
